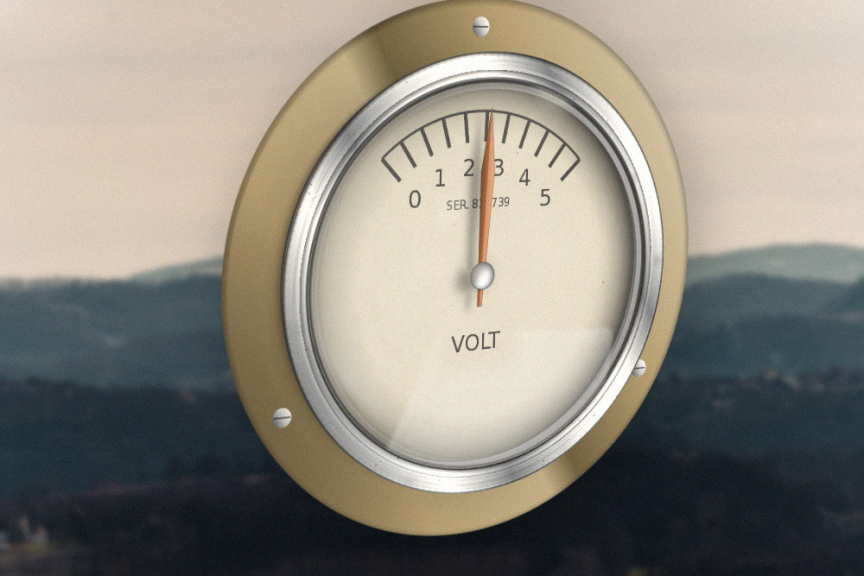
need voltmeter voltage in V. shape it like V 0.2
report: V 2.5
